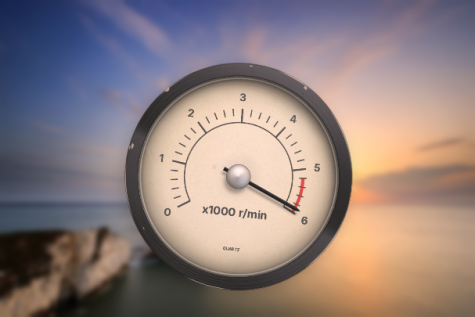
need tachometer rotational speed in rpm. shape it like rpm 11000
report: rpm 5900
